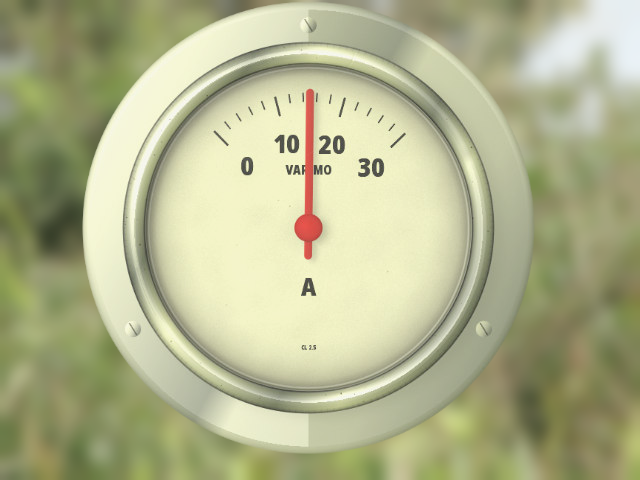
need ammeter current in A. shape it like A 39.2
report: A 15
